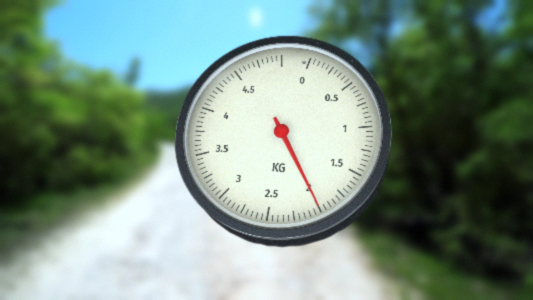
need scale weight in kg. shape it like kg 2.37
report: kg 2
